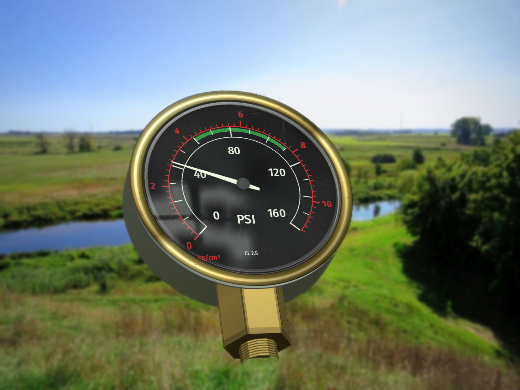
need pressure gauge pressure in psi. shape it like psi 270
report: psi 40
